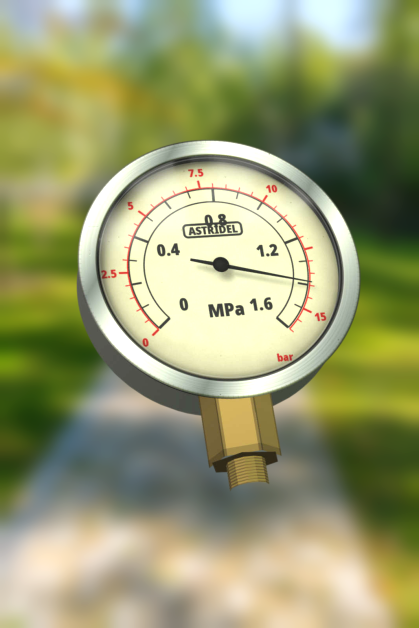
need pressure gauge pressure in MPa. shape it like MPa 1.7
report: MPa 1.4
